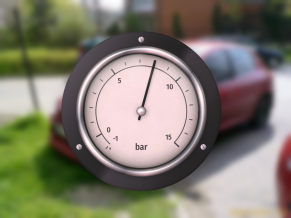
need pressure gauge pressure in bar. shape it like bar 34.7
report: bar 8
